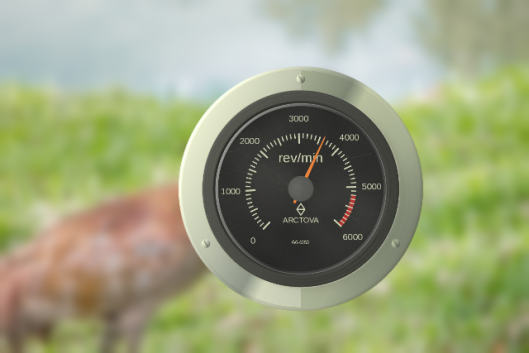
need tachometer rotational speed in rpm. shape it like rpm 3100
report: rpm 3600
